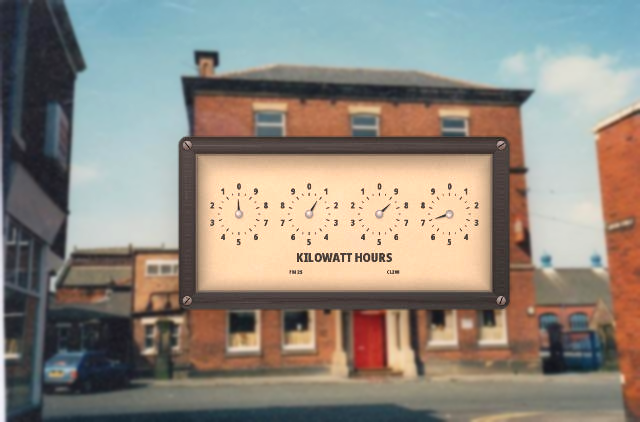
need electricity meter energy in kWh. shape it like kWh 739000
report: kWh 87
